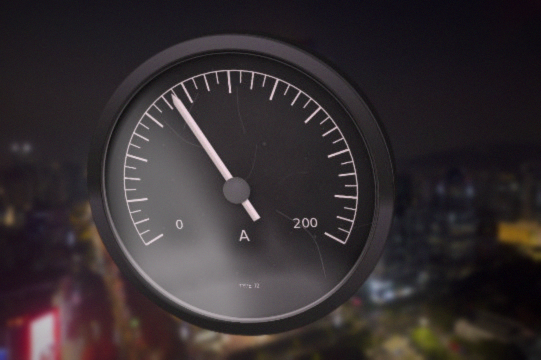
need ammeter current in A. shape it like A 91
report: A 75
